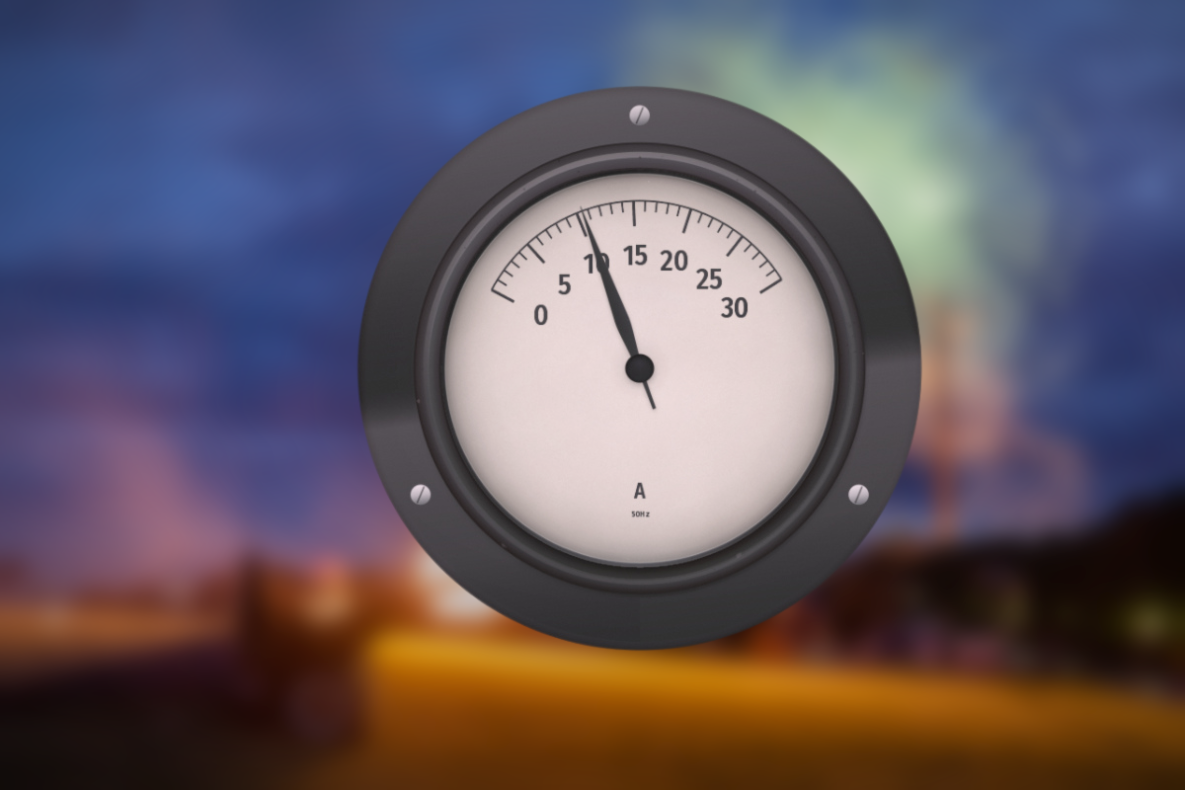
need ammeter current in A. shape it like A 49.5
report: A 10.5
